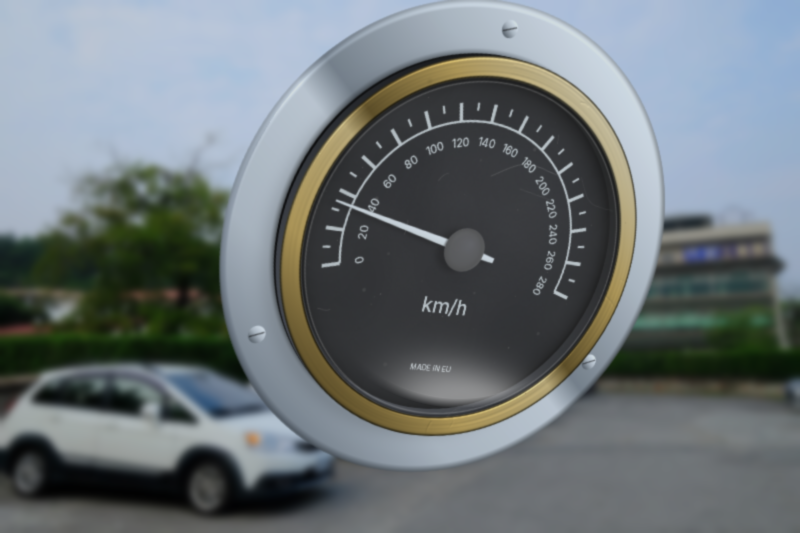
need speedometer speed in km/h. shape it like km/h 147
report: km/h 35
